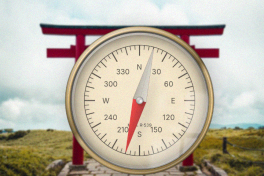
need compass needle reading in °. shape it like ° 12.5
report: ° 195
